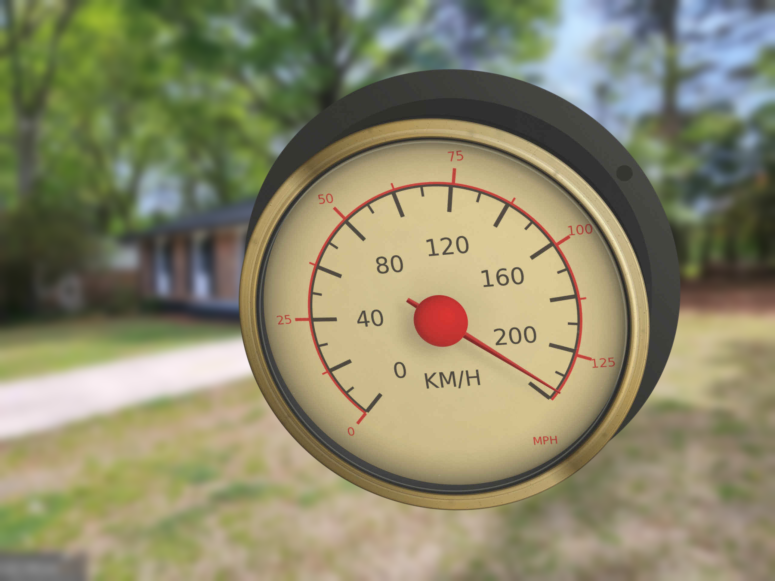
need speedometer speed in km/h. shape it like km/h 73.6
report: km/h 215
